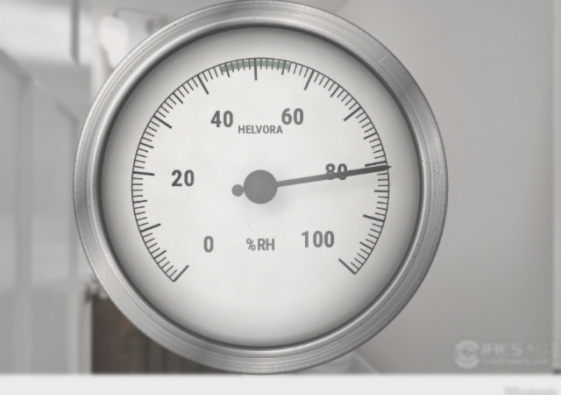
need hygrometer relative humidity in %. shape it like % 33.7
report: % 81
